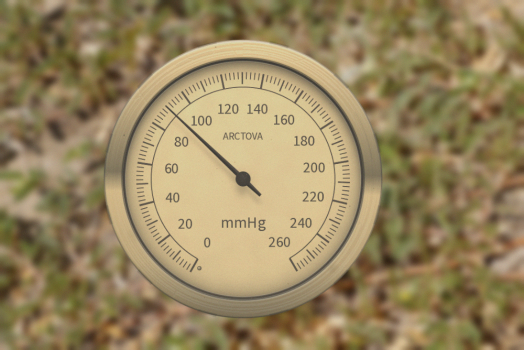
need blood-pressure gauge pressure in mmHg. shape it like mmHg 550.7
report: mmHg 90
